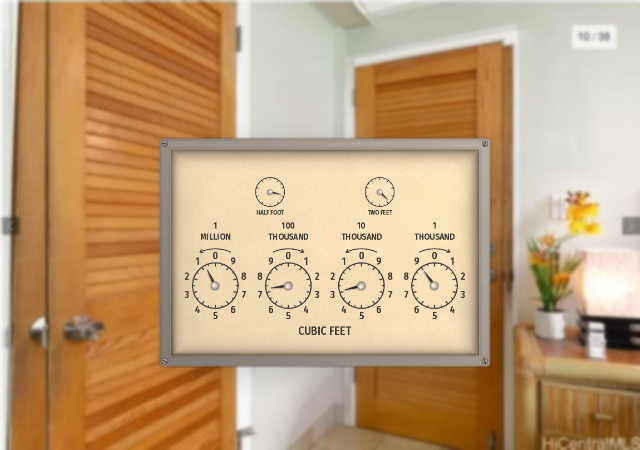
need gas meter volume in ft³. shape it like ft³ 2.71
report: ft³ 72900
